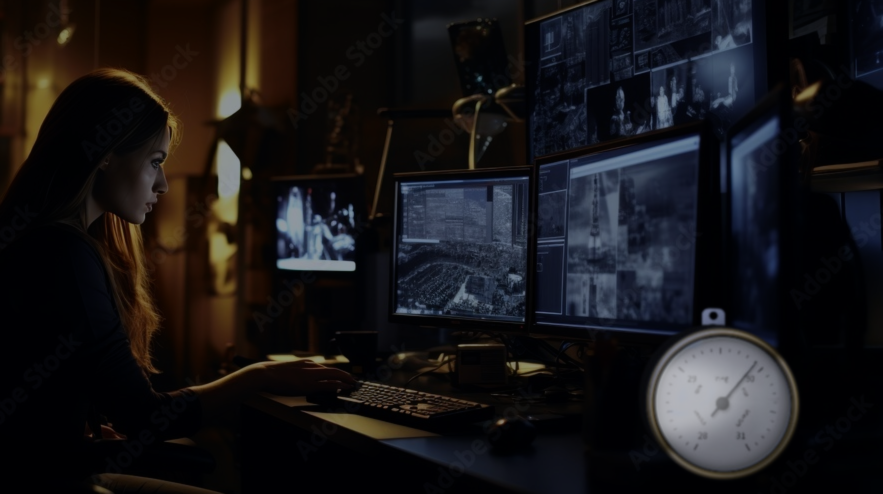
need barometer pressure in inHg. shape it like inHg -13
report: inHg 29.9
